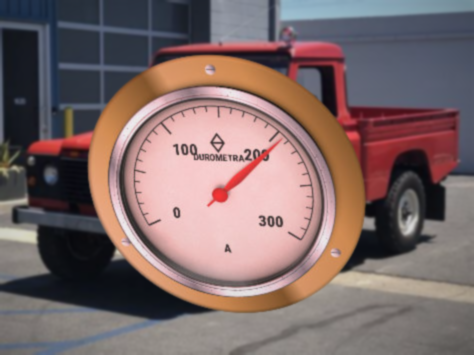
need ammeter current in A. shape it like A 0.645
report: A 205
